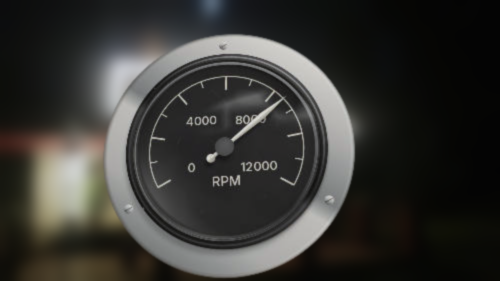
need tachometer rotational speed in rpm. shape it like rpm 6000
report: rpm 8500
